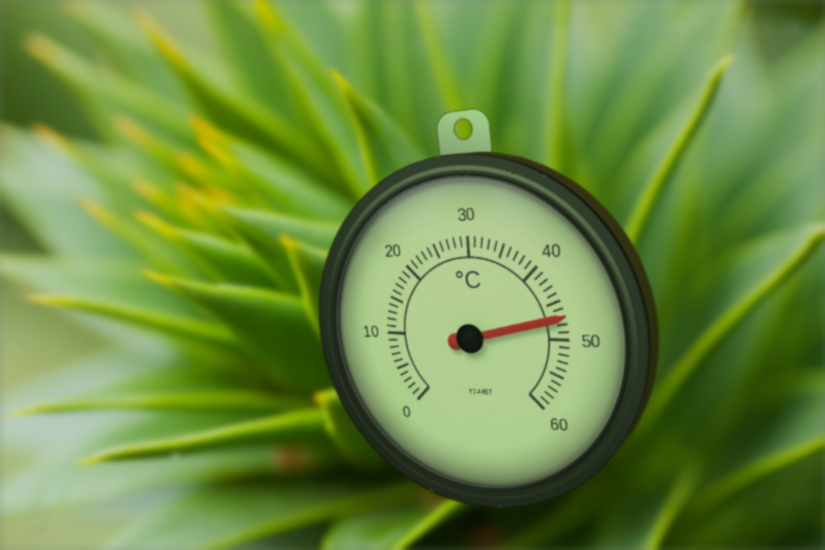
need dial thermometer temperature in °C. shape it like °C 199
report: °C 47
